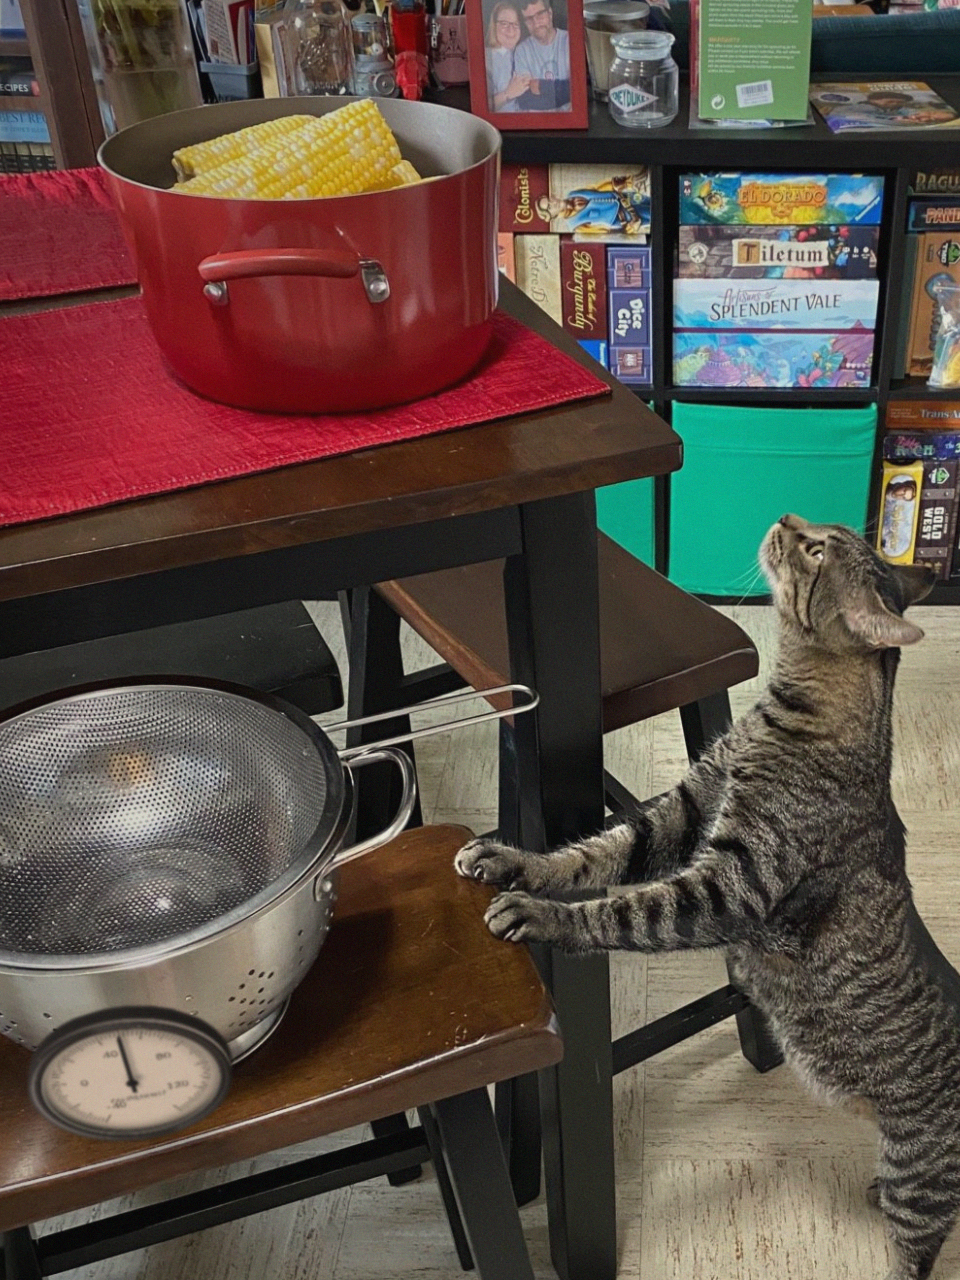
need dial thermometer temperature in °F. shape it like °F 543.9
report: °F 50
